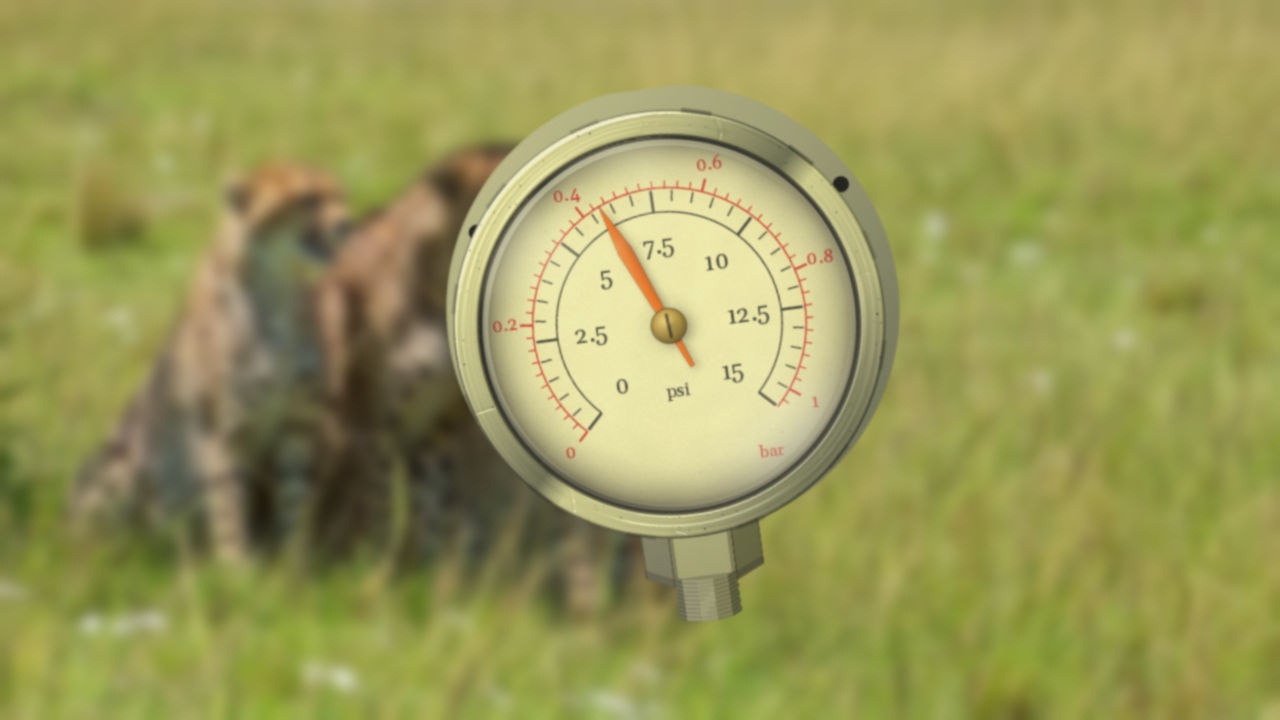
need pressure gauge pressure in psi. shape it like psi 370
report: psi 6.25
